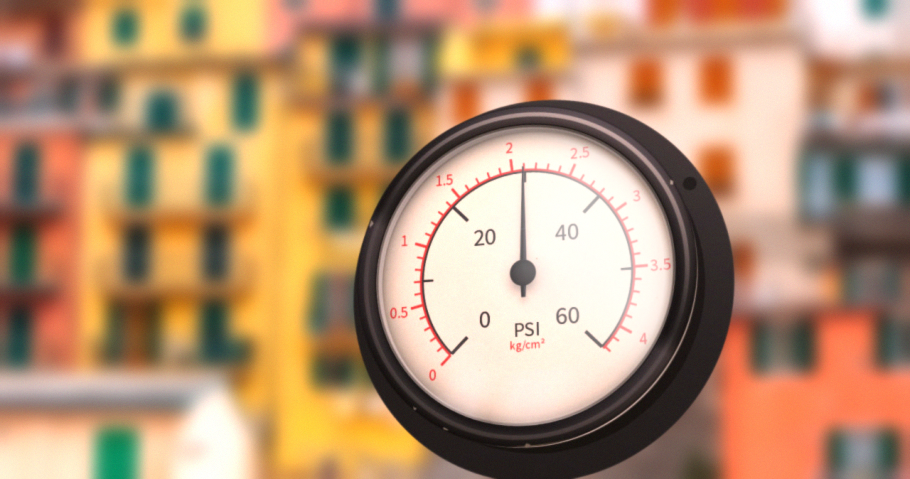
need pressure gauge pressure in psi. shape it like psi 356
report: psi 30
